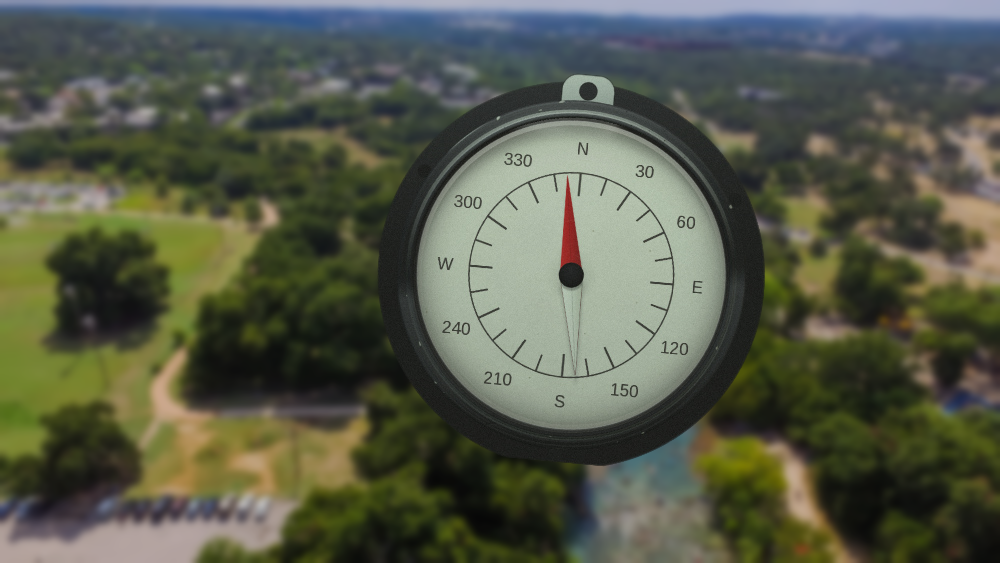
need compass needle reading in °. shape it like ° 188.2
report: ° 352.5
